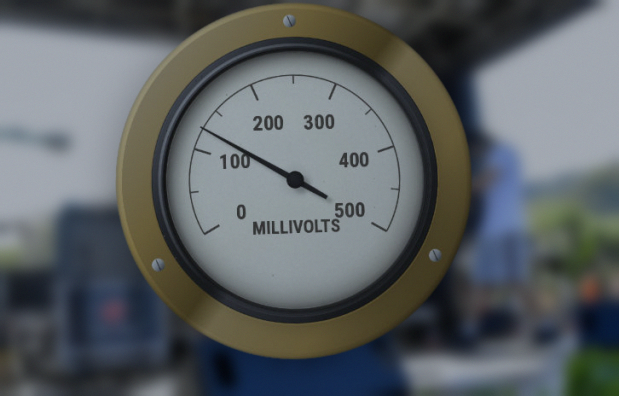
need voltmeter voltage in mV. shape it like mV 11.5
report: mV 125
